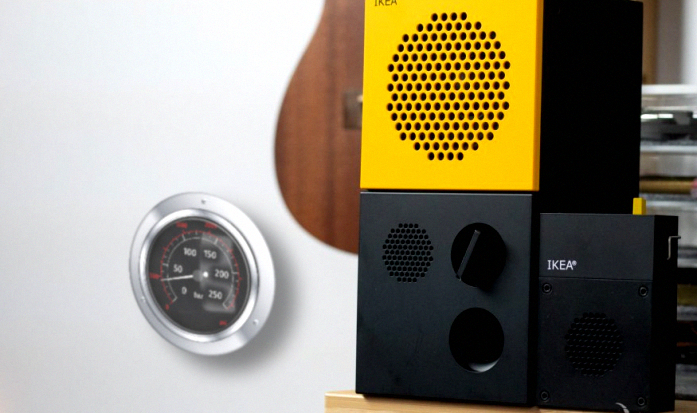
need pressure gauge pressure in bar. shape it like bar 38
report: bar 30
